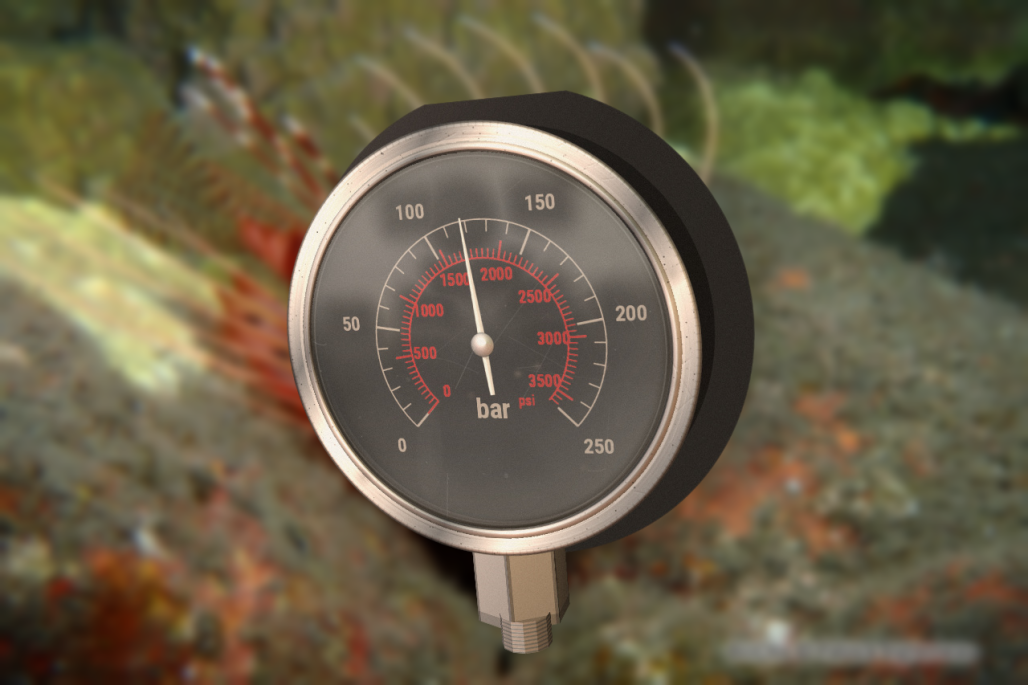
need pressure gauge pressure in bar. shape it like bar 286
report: bar 120
